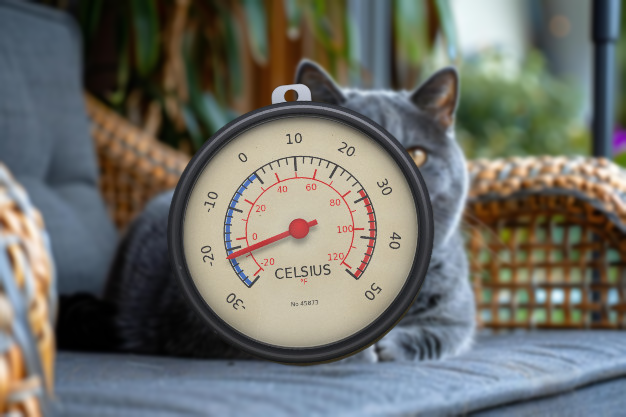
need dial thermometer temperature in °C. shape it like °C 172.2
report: °C -22
